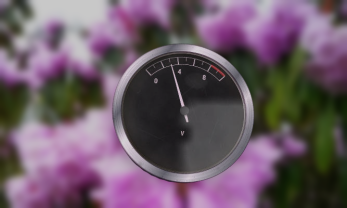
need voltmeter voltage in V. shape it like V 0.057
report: V 3
